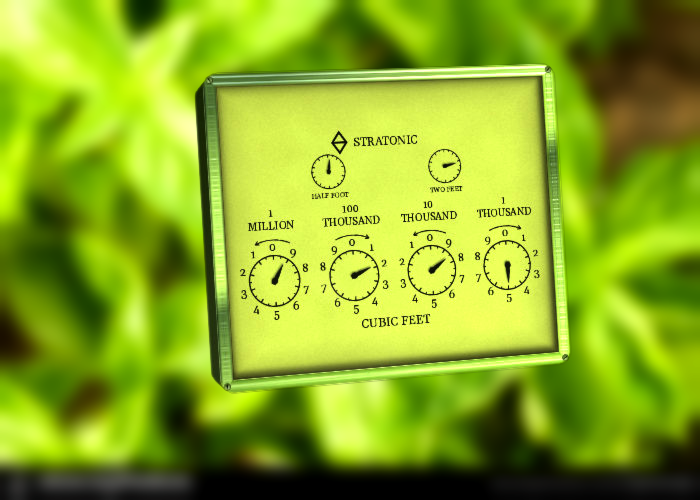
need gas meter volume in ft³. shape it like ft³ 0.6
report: ft³ 918500
